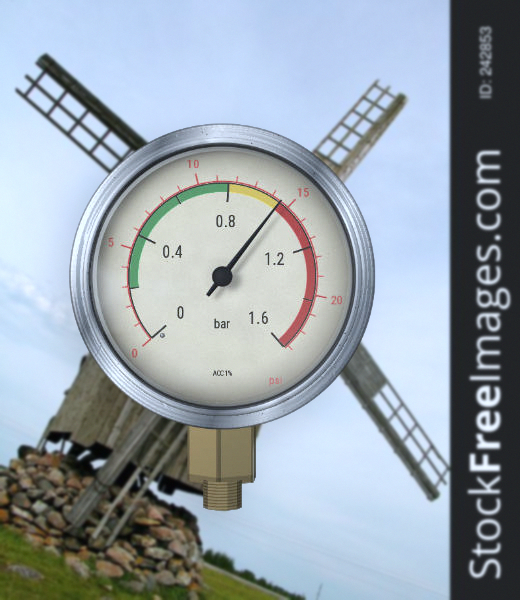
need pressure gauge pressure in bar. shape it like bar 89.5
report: bar 1
